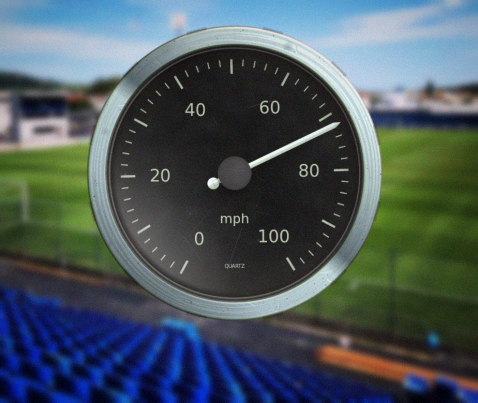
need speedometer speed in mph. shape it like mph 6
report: mph 72
